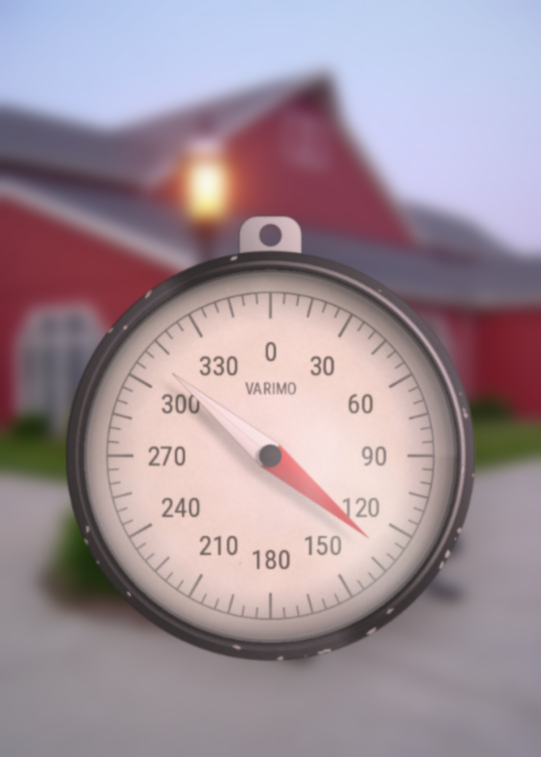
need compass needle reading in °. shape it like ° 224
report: ° 130
